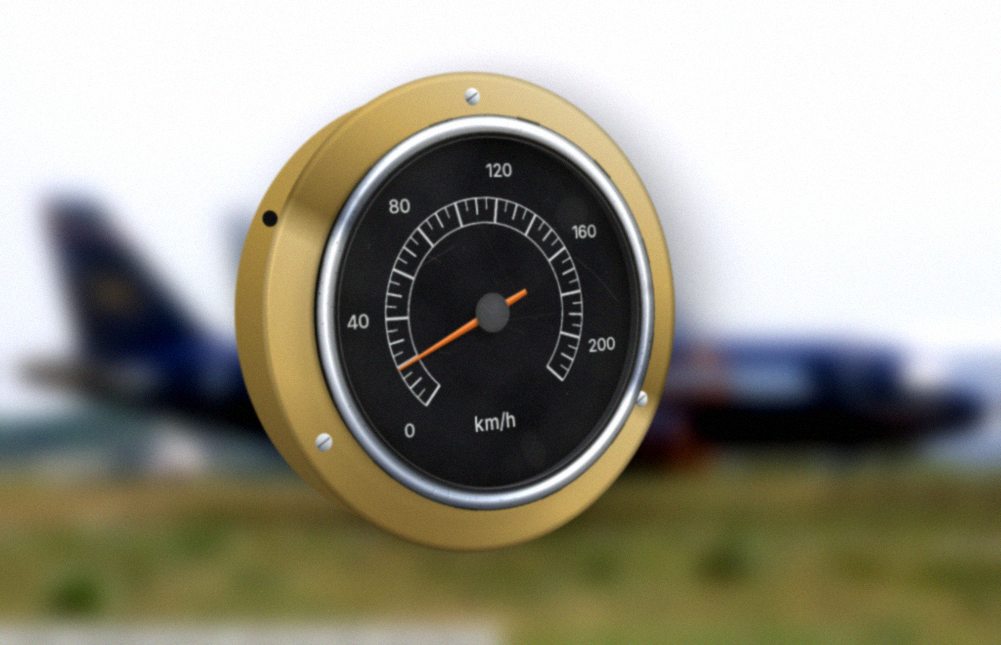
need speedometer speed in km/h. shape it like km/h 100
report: km/h 20
